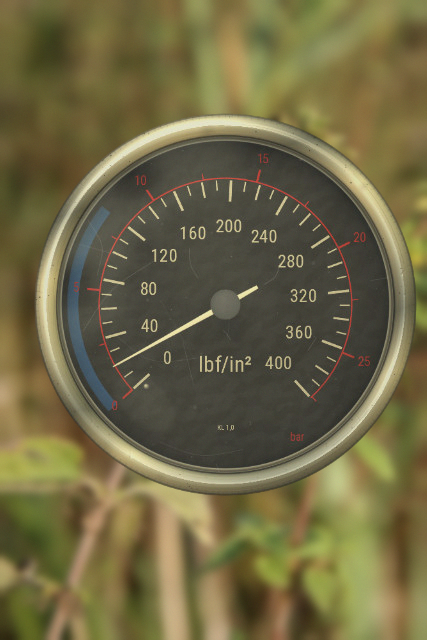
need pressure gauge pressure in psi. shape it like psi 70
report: psi 20
